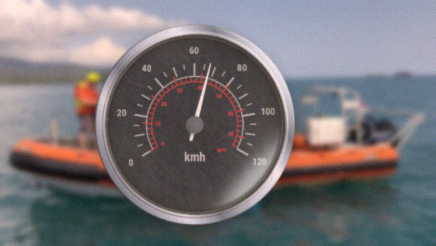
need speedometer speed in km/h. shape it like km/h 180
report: km/h 67.5
